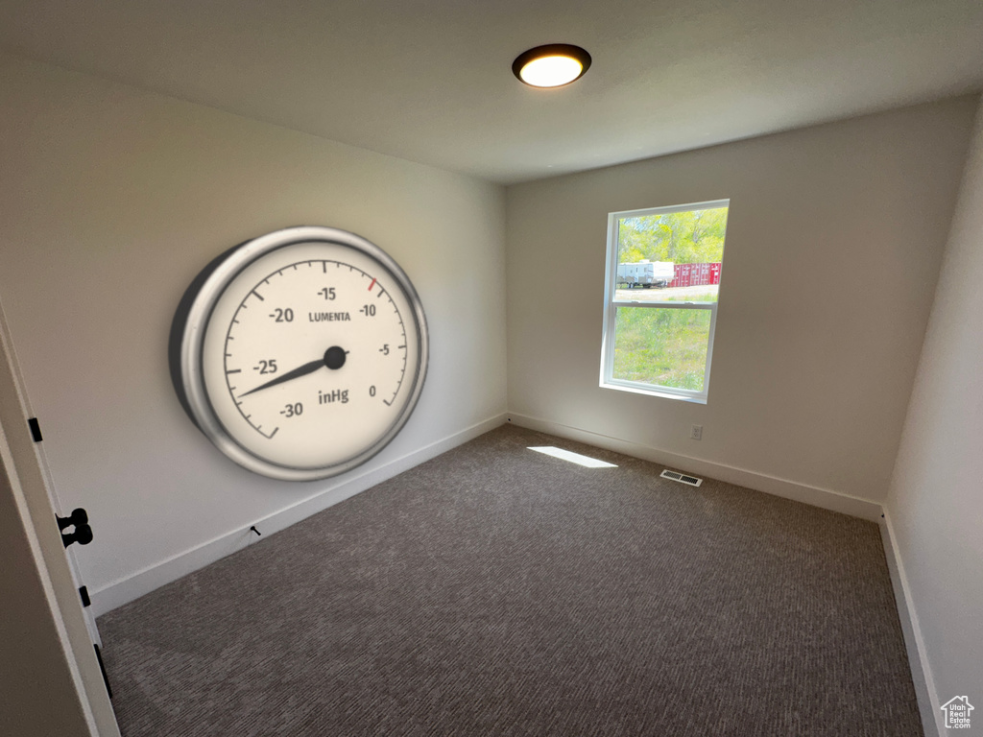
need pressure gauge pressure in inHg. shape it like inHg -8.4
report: inHg -26.5
